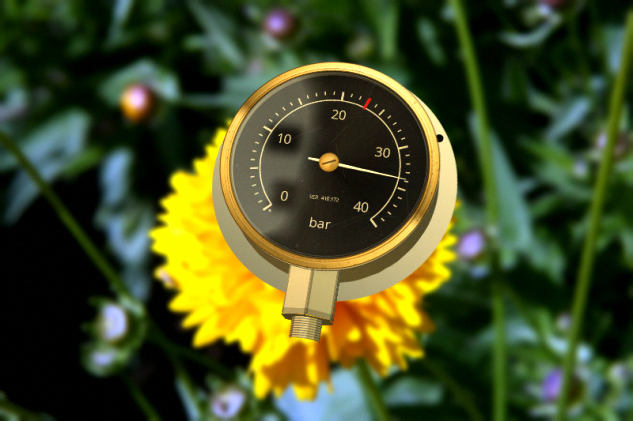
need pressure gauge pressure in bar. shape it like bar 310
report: bar 34
